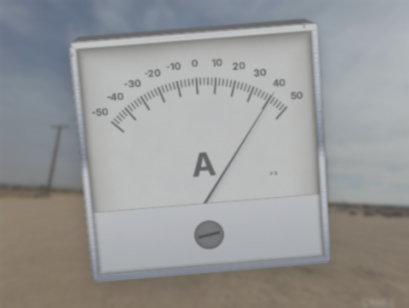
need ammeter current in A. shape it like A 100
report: A 40
